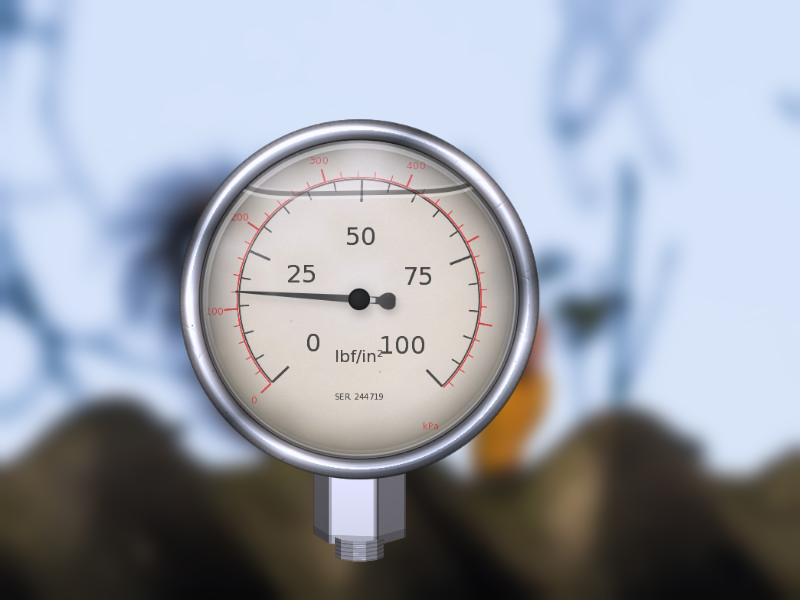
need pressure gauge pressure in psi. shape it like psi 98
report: psi 17.5
